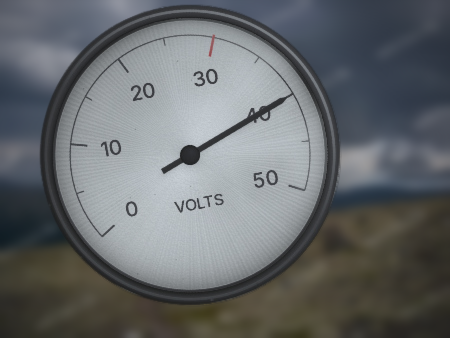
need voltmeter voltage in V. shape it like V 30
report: V 40
